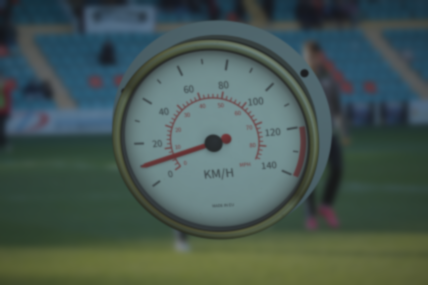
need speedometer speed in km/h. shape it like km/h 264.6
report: km/h 10
